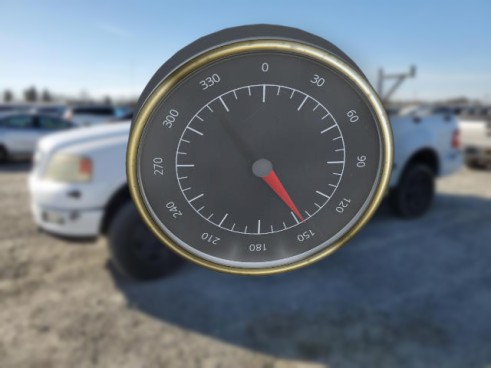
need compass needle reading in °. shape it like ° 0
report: ° 145
